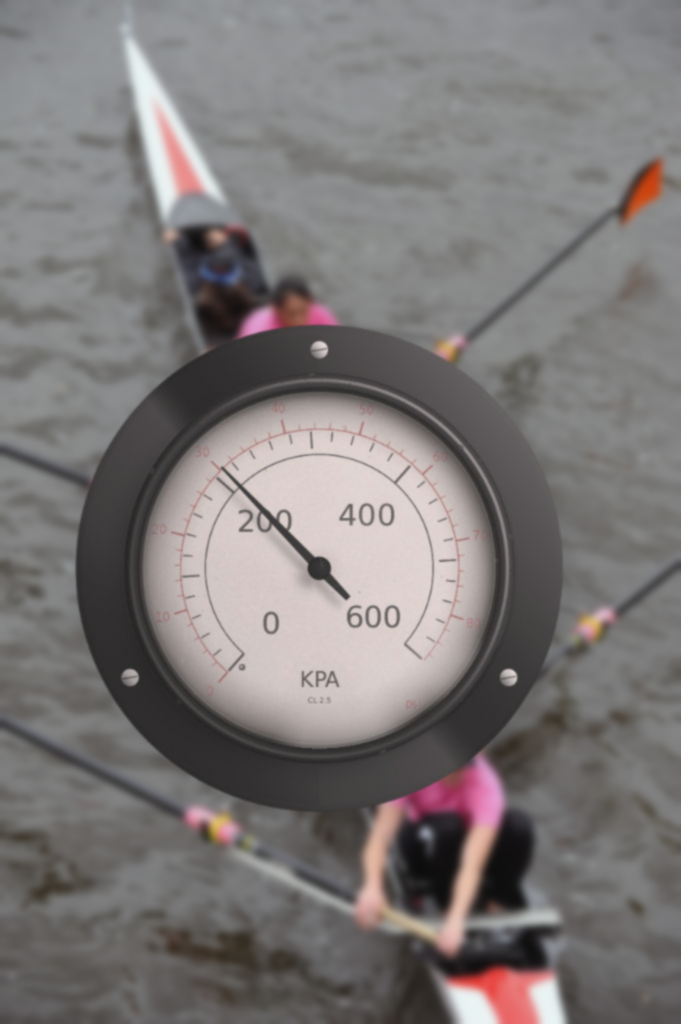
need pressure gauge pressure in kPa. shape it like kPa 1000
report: kPa 210
